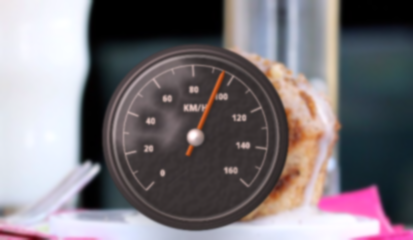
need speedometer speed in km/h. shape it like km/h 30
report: km/h 95
